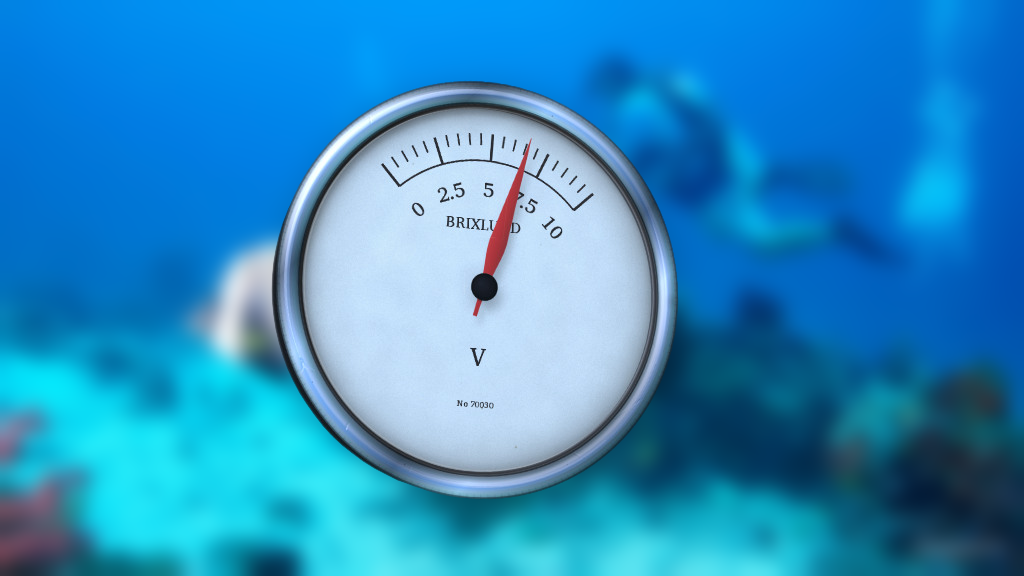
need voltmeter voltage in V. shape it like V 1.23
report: V 6.5
